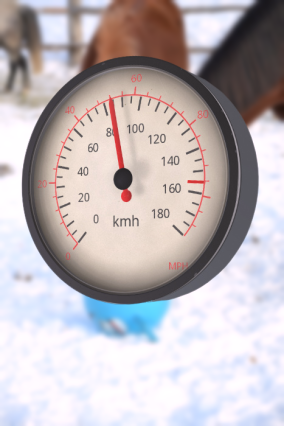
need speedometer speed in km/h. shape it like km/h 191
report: km/h 85
